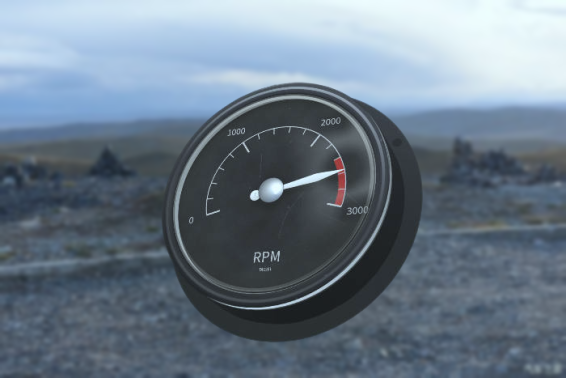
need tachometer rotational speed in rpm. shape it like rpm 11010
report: rpm 2600
